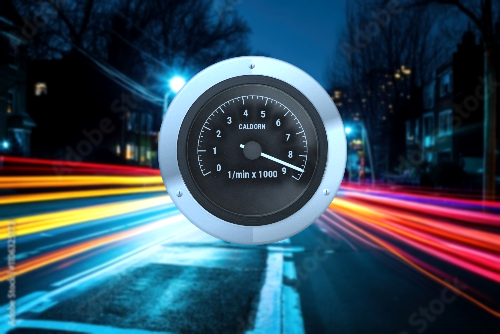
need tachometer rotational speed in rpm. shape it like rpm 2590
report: rpm 8600
